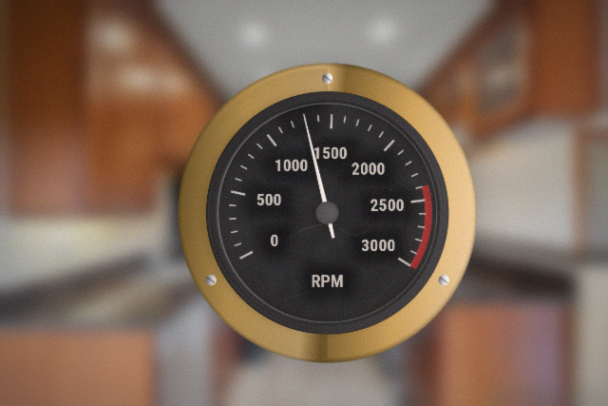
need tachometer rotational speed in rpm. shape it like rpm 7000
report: rpm 1300
